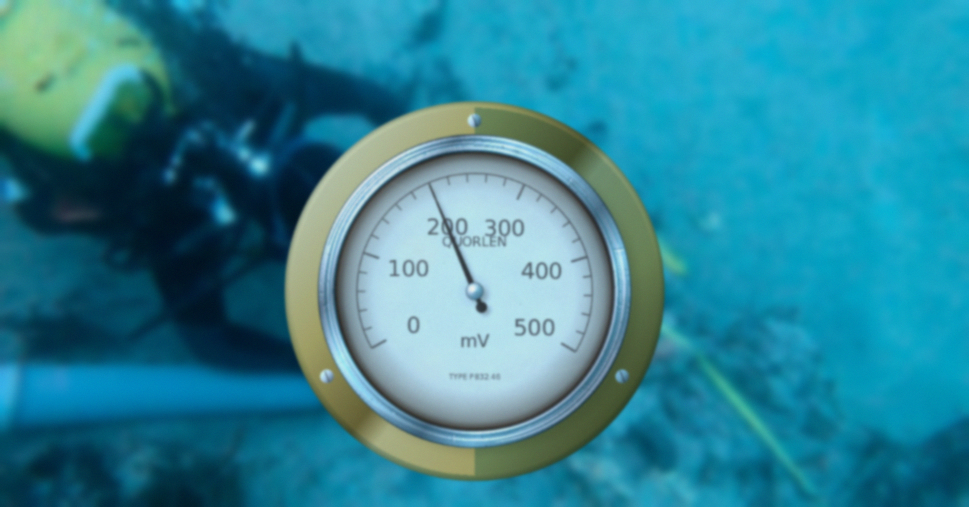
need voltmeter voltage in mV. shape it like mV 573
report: mV 200
